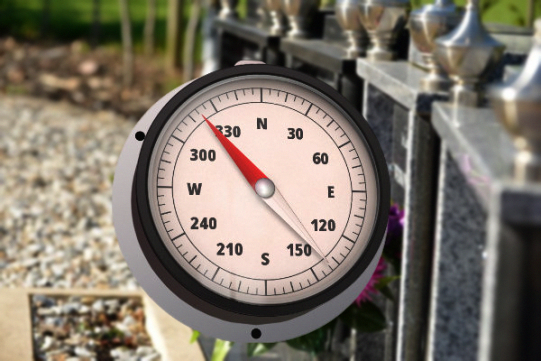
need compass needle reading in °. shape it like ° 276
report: ° 320
